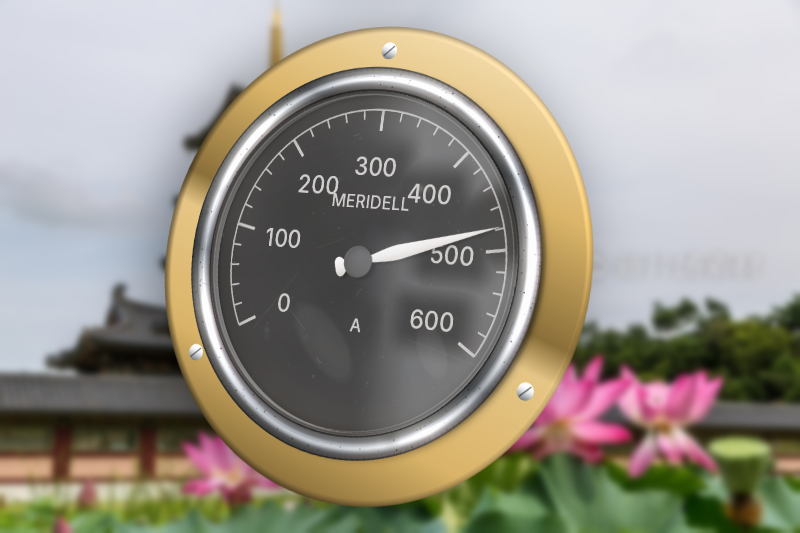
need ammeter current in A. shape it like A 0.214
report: A 480
